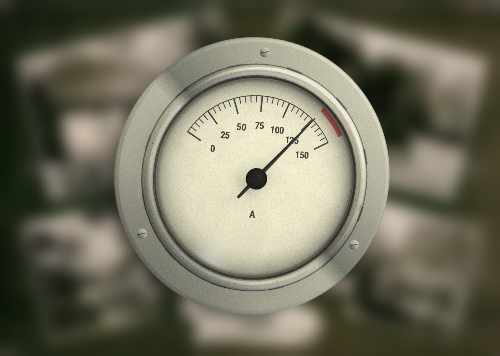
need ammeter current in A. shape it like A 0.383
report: A 125
